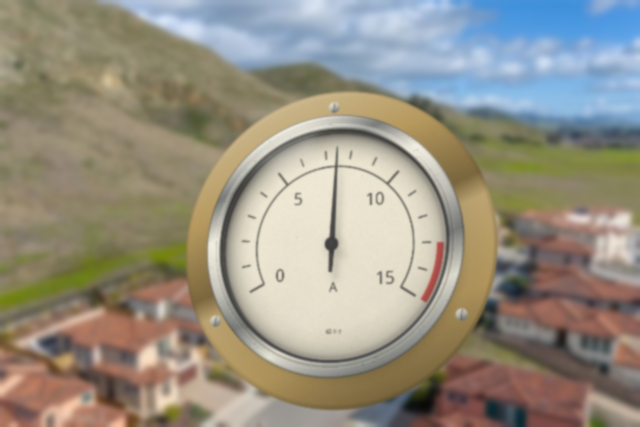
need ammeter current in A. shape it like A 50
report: A 7.5
